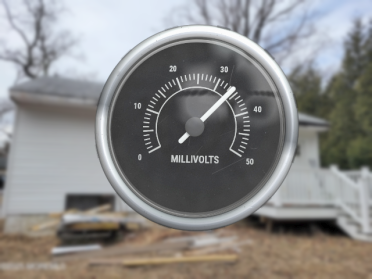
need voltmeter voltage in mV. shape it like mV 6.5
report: mV 34
